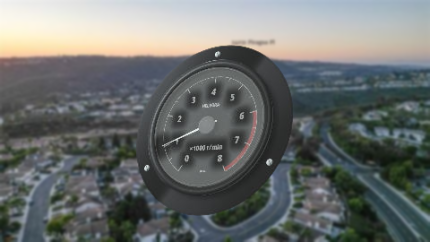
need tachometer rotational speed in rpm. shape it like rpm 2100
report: rpm 1000
